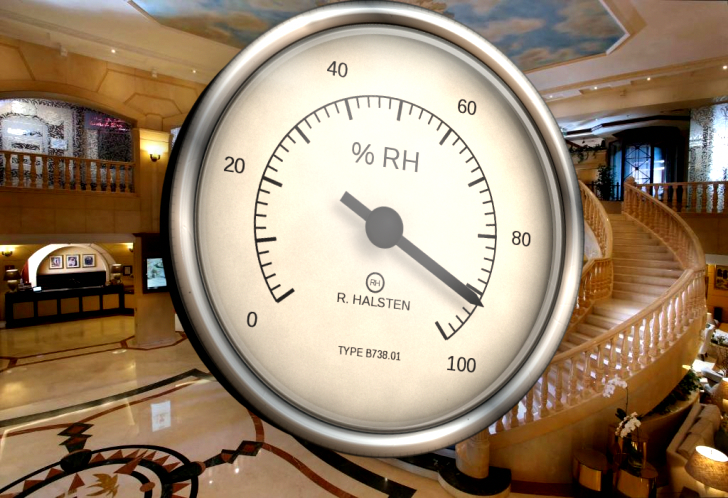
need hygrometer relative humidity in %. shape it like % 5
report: % 92
